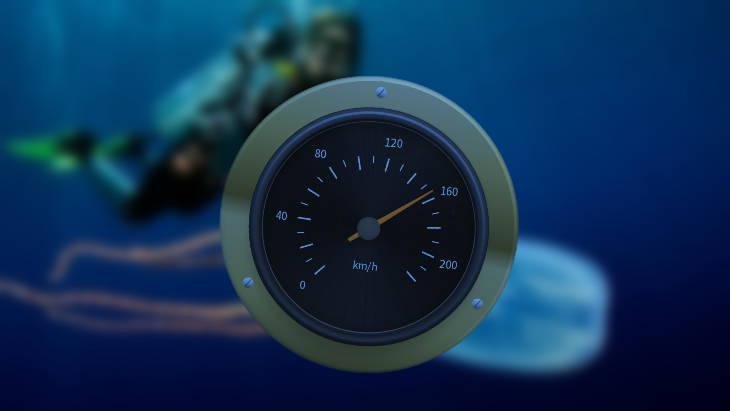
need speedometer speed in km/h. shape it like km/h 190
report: km/h 155
